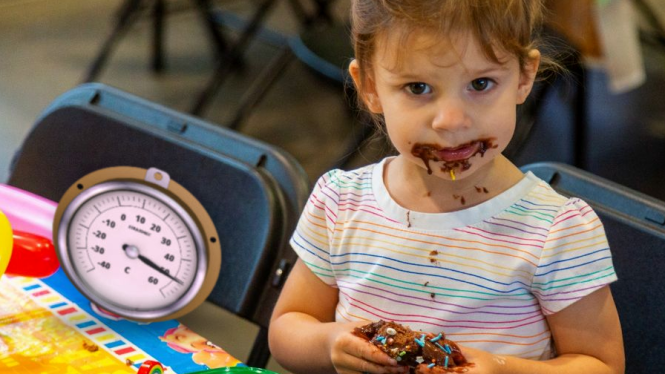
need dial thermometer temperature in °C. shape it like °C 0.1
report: °C 50
